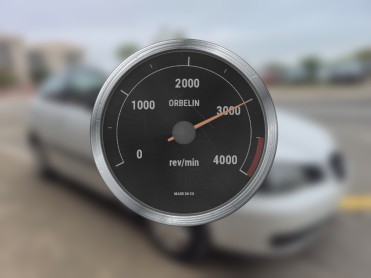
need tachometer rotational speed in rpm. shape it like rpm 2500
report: rpm 3000
